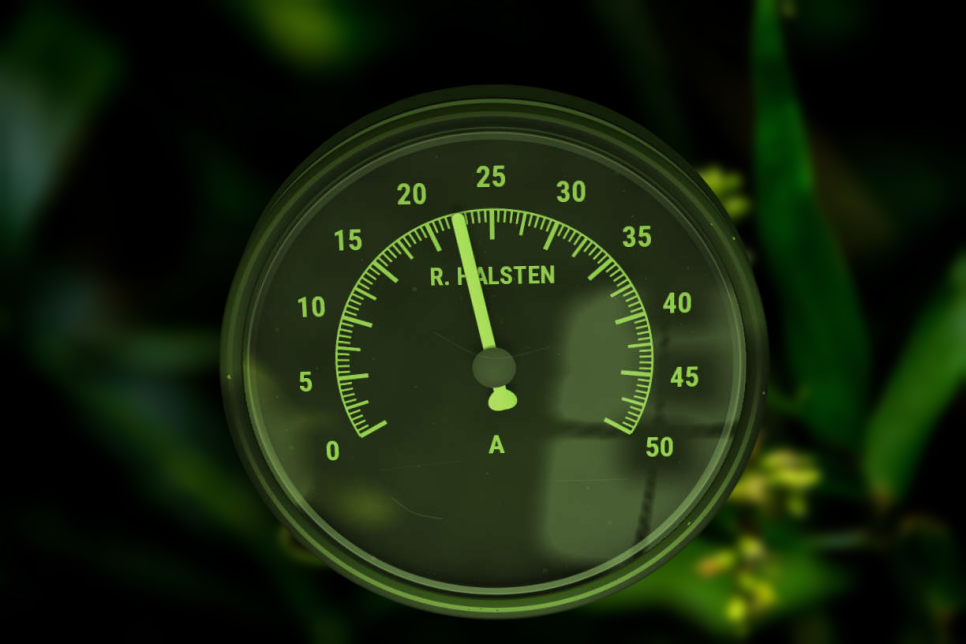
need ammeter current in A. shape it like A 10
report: A 22.5
